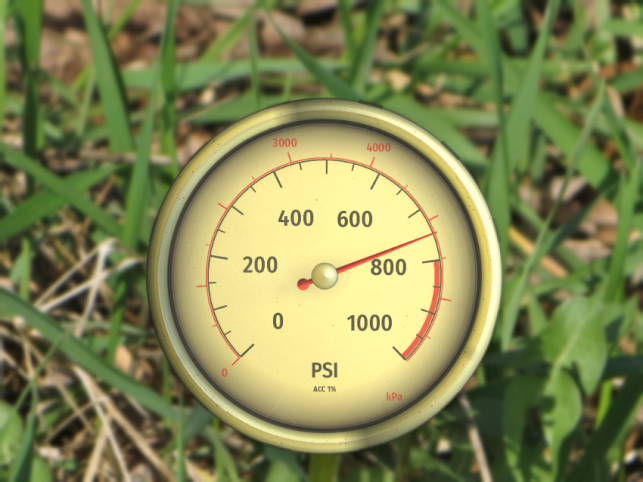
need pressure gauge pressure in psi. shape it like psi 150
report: psi 750
